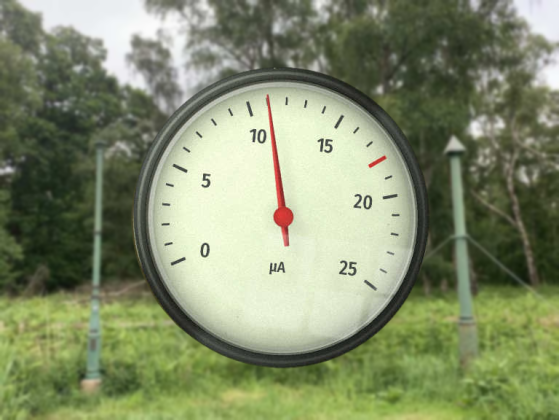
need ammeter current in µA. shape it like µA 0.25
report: µA 11
